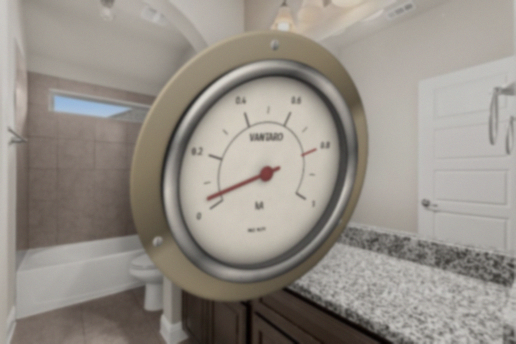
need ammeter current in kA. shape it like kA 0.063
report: kA 0.05
